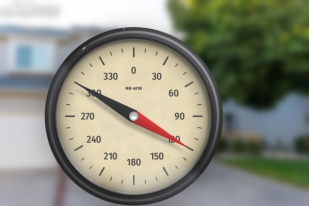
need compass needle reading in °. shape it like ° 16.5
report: ° 120
